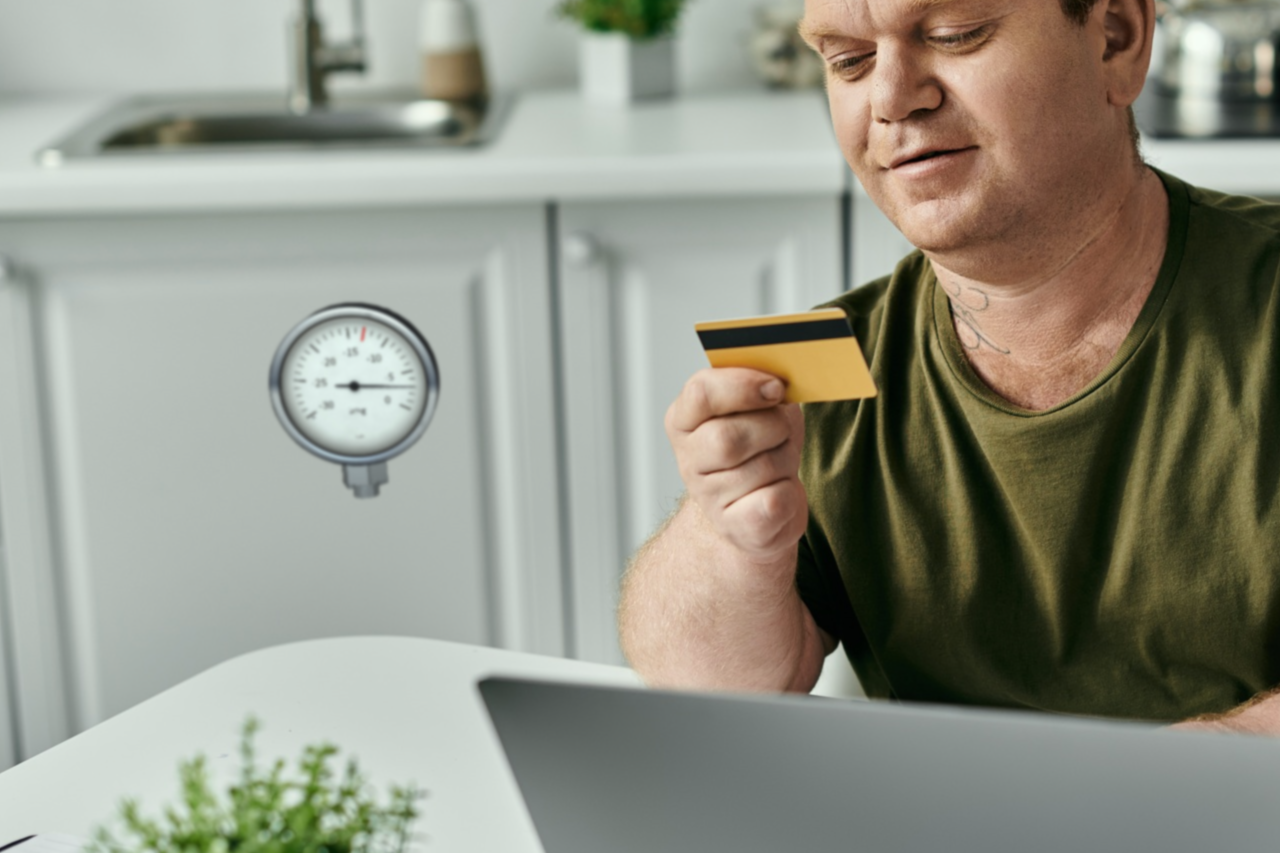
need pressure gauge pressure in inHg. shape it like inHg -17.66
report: inHg -3
